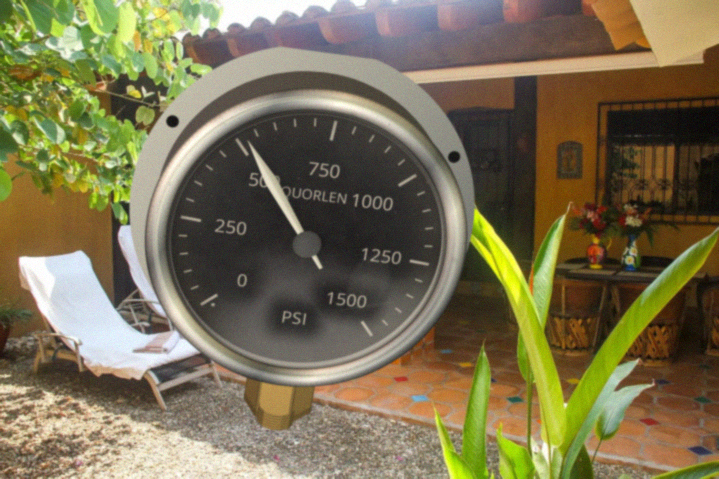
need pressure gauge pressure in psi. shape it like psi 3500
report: psi 525
